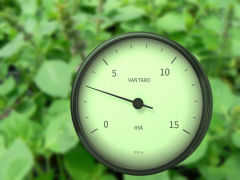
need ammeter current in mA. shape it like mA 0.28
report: mA 3
